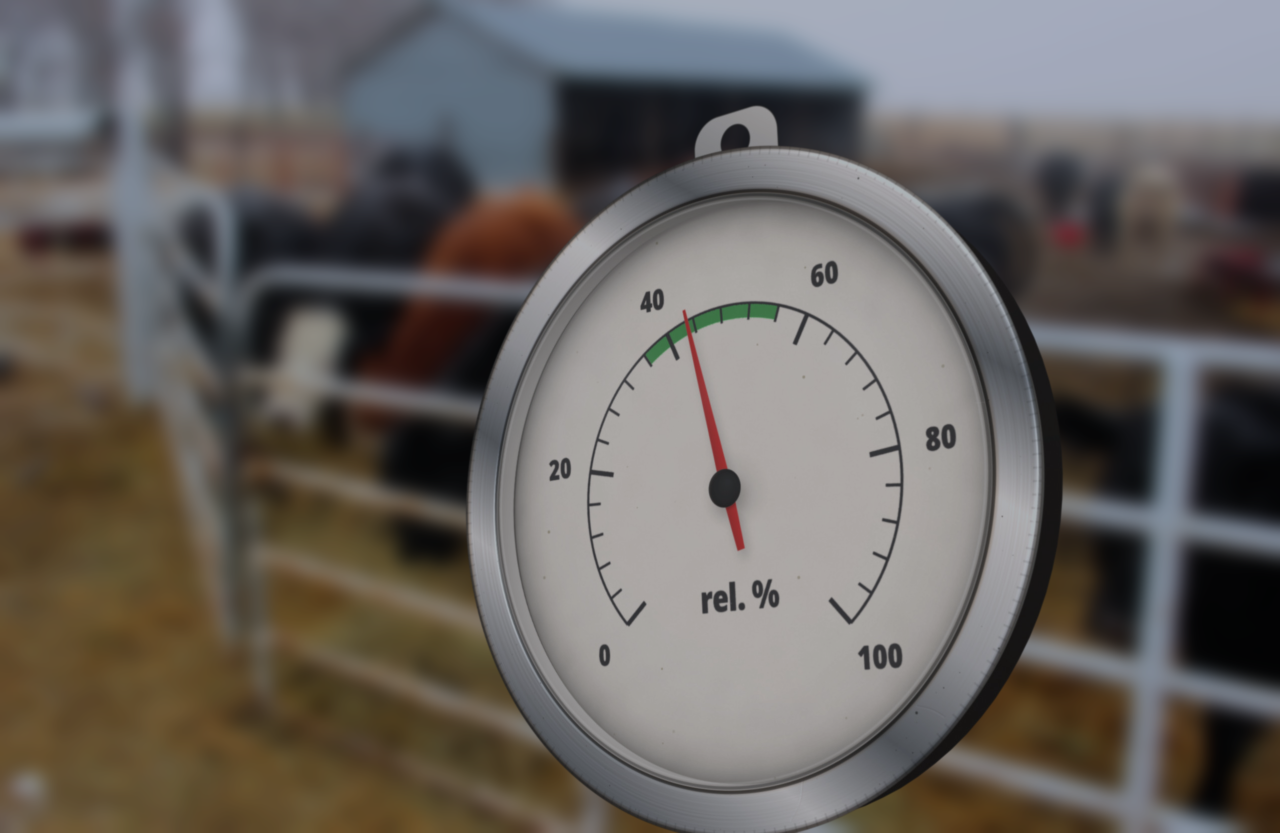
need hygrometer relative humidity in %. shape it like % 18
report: % 44
